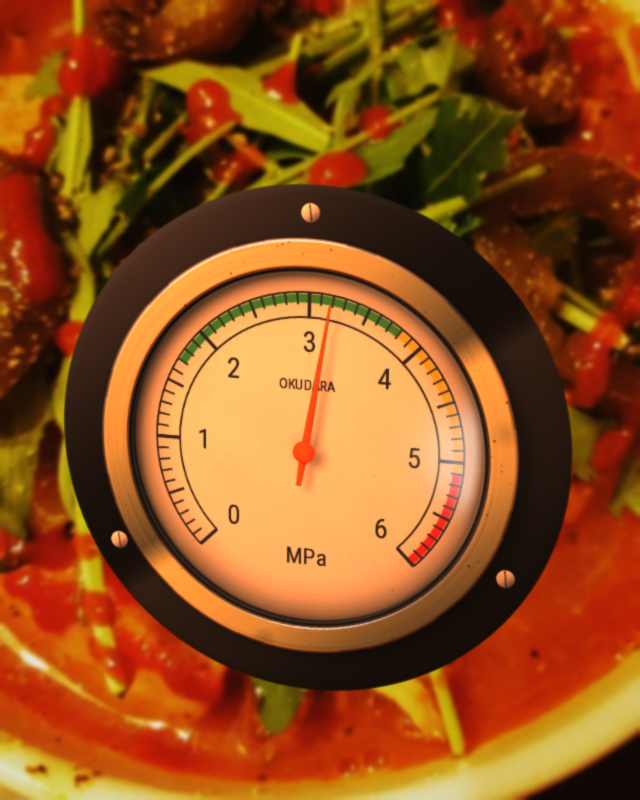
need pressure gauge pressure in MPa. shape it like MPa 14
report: MPa 3.2
